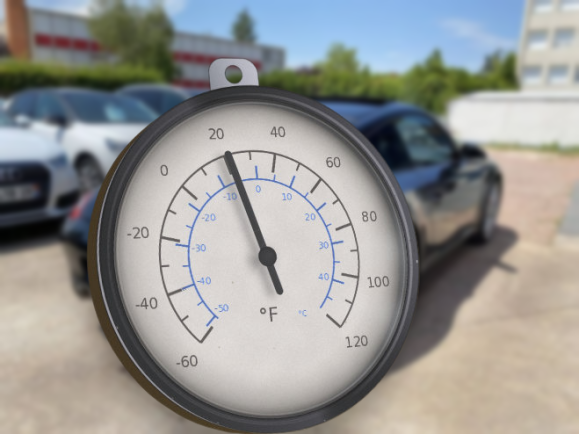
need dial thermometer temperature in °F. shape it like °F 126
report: °F 20
